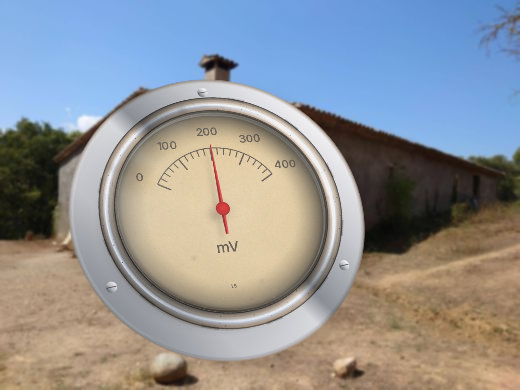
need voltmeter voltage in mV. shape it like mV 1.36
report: mV 200
